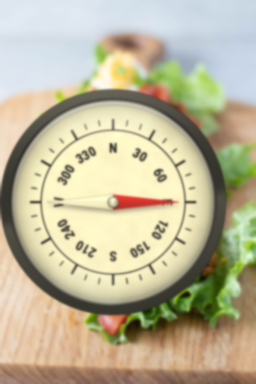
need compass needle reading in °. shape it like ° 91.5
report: ° 90
